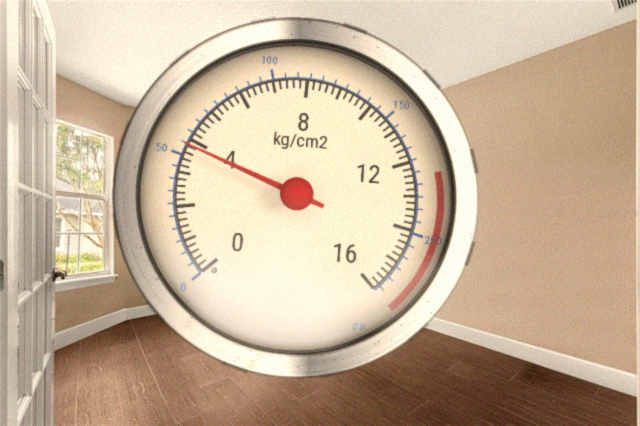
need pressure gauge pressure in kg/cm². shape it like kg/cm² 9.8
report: kg/cm² 3.8
